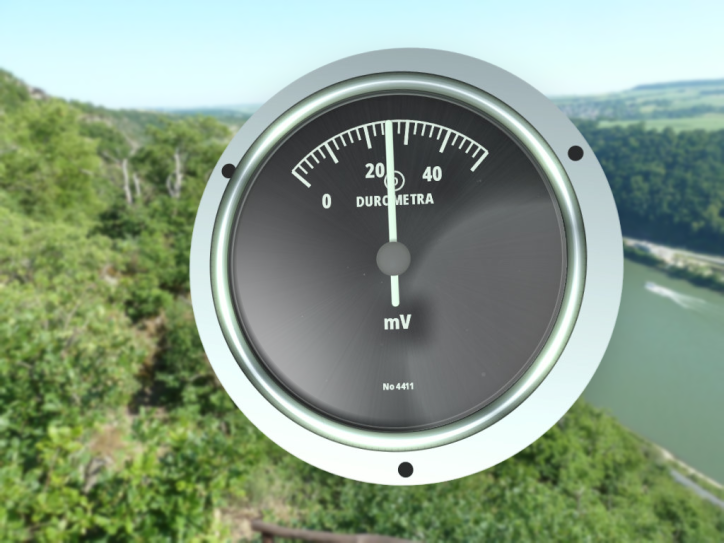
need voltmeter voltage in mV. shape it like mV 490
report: mV 26
